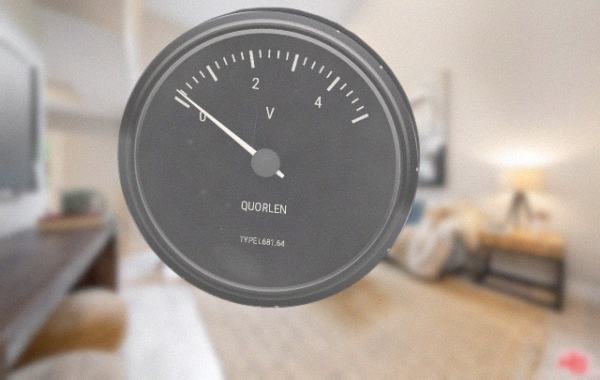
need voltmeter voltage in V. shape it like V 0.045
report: V 0.2
